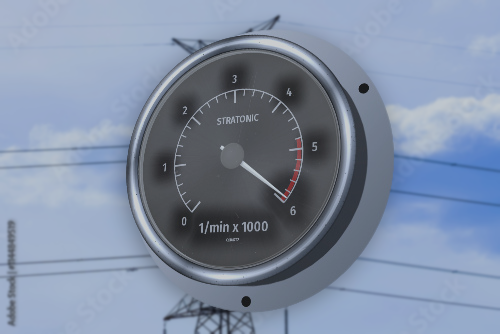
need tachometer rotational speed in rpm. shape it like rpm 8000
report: rpm 5900
